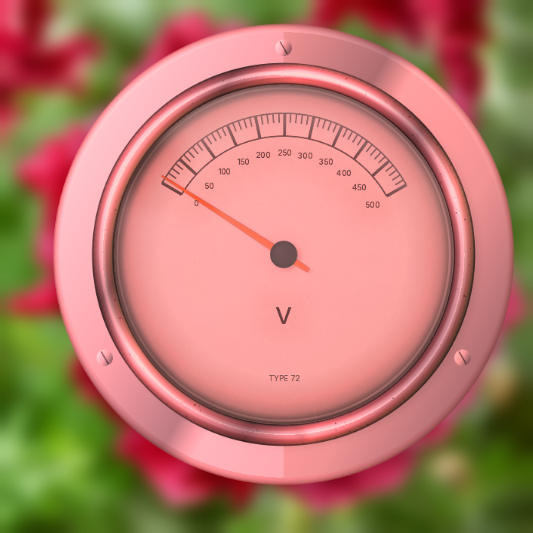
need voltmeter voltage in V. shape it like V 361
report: V 10
